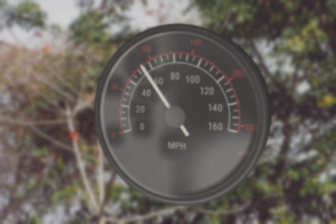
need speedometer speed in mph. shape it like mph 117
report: mph 55
